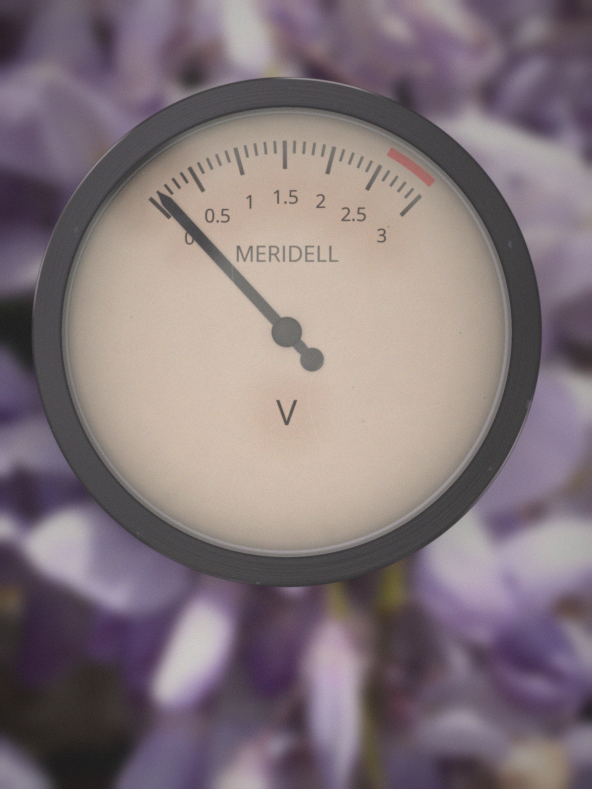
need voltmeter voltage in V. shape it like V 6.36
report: V 0.1
